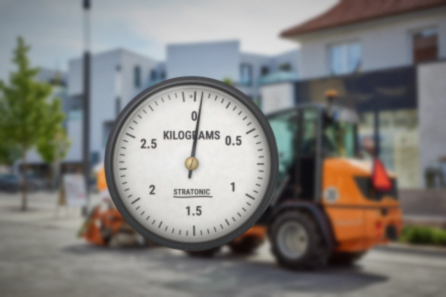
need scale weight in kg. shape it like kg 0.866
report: kg 0.05
